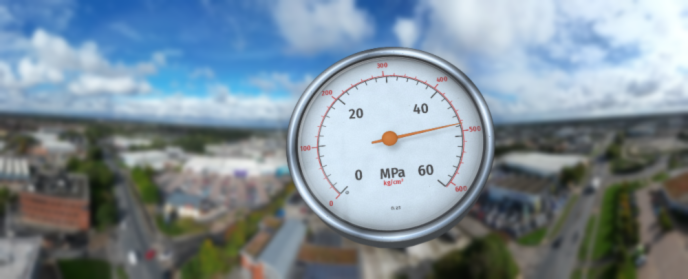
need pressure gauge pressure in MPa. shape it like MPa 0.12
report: MPa 48
